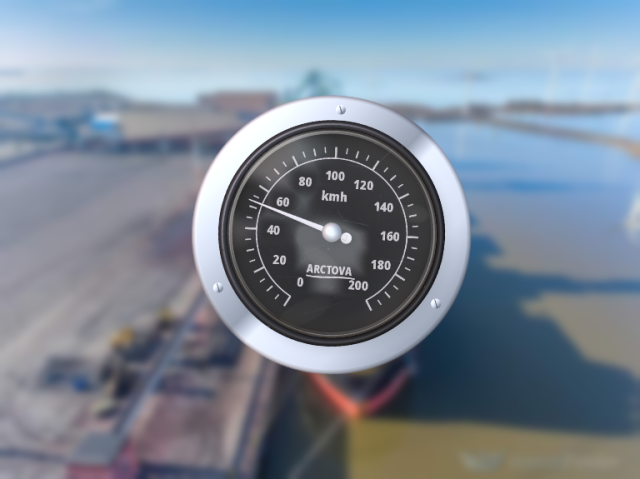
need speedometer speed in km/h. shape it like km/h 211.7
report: km/h 52.5
